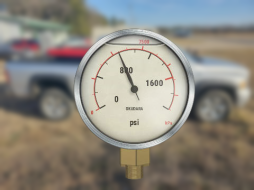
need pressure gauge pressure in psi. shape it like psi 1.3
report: psi 800
